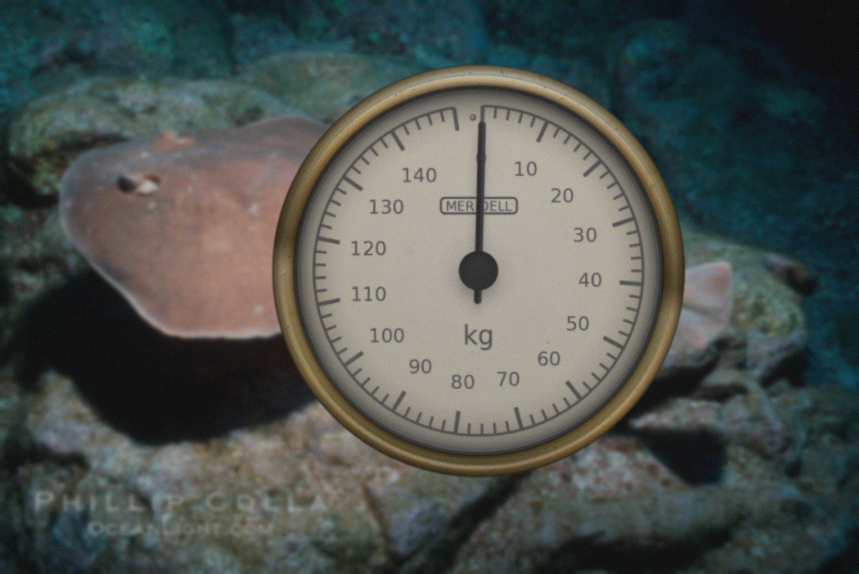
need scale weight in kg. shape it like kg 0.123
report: kg 0
